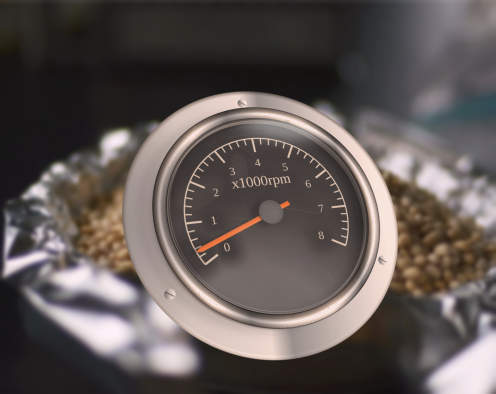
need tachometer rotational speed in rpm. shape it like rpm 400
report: rpm 300
